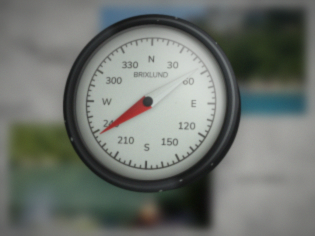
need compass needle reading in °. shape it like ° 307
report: ° 235
